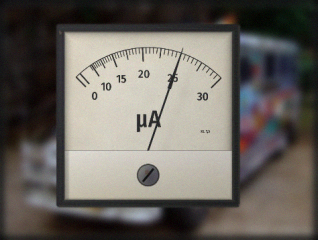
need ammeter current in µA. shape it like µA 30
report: µA 25
